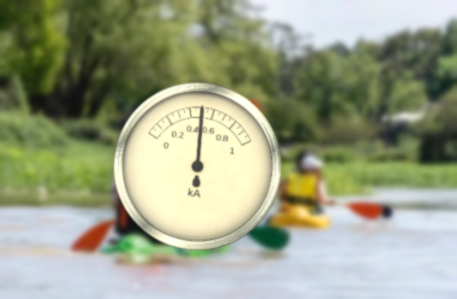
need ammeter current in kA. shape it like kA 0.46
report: kA 0.5
